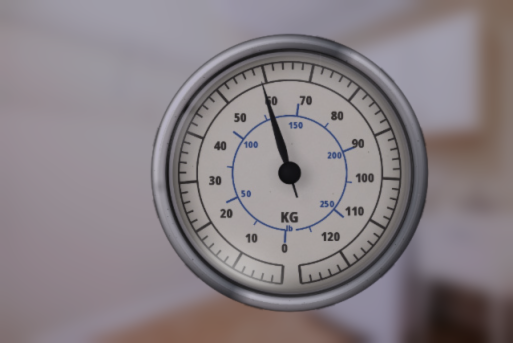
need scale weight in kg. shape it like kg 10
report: kg 59
